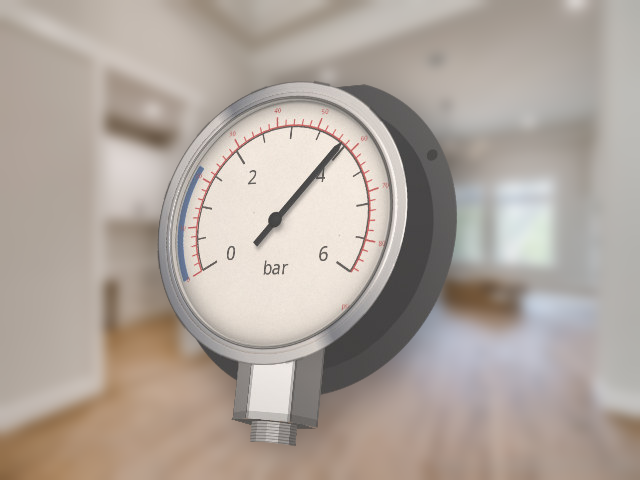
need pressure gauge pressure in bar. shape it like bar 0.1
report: bar 4
